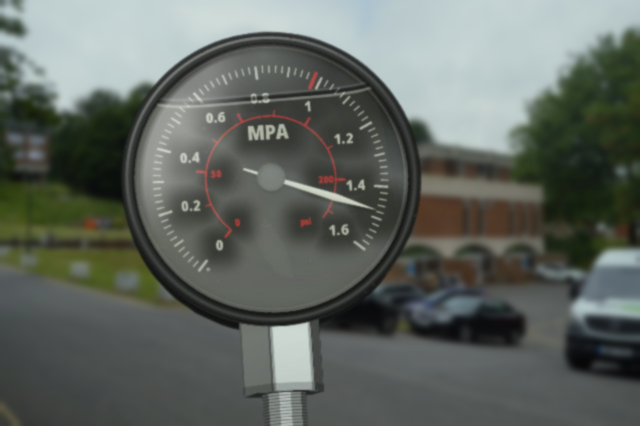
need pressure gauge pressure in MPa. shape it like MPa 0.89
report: MPa 1.48
